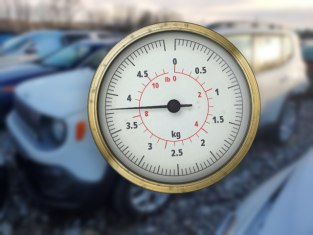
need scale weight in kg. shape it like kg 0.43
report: kg 3.8
